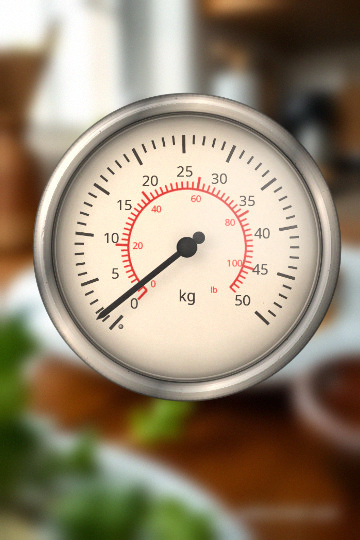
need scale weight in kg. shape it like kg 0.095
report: kg 1.5
